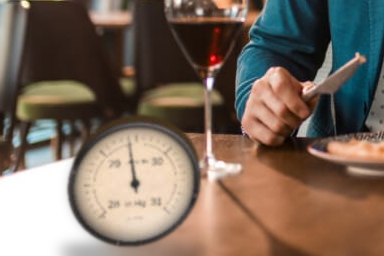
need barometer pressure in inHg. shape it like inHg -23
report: inHg 29.4
